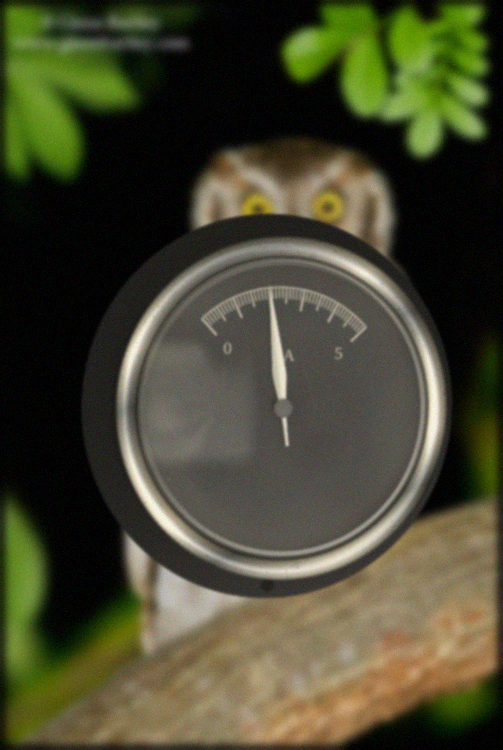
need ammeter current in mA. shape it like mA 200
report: mA 2
